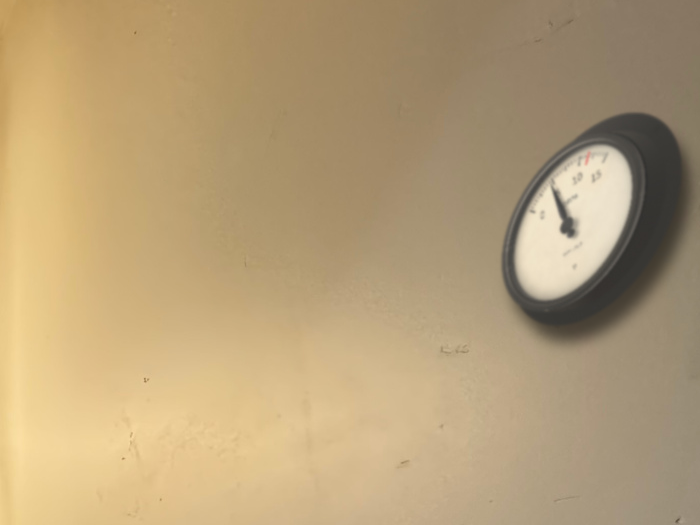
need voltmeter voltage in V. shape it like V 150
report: V 5
